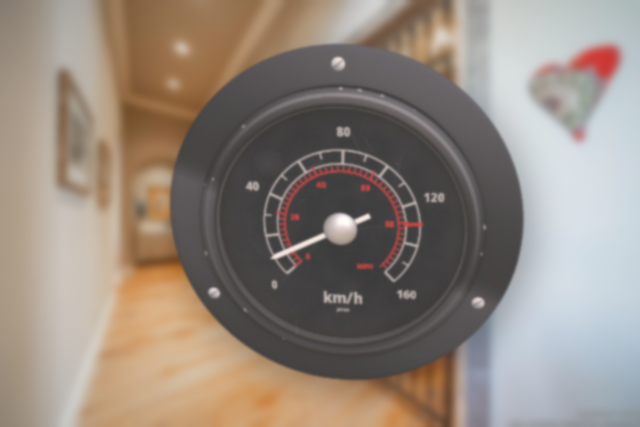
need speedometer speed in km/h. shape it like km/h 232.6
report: km/h 10
